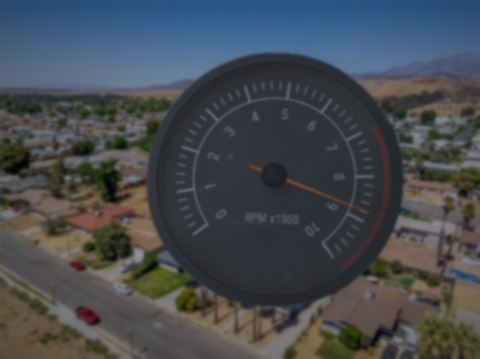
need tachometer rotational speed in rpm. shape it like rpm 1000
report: rpm 8800
